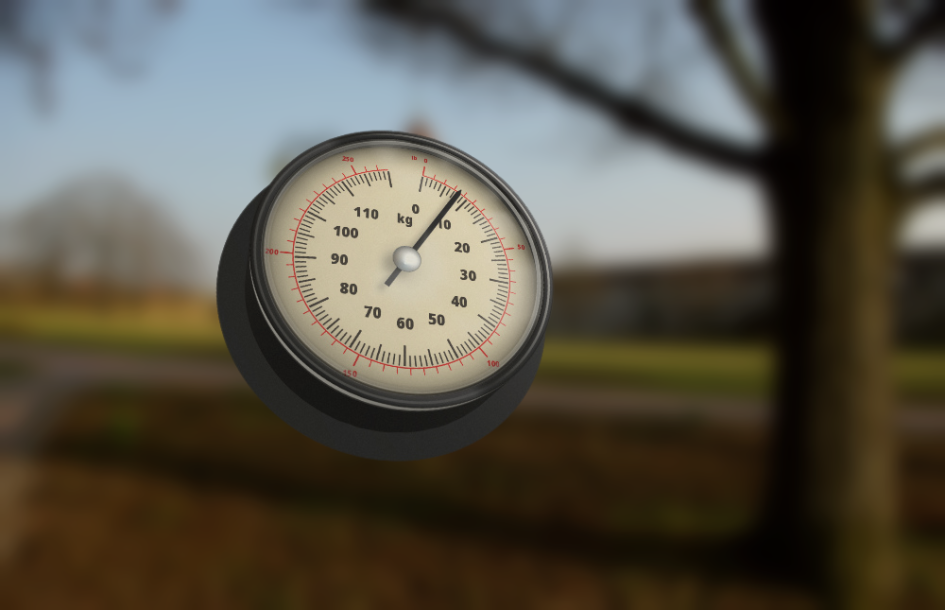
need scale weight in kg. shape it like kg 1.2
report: kg 8
